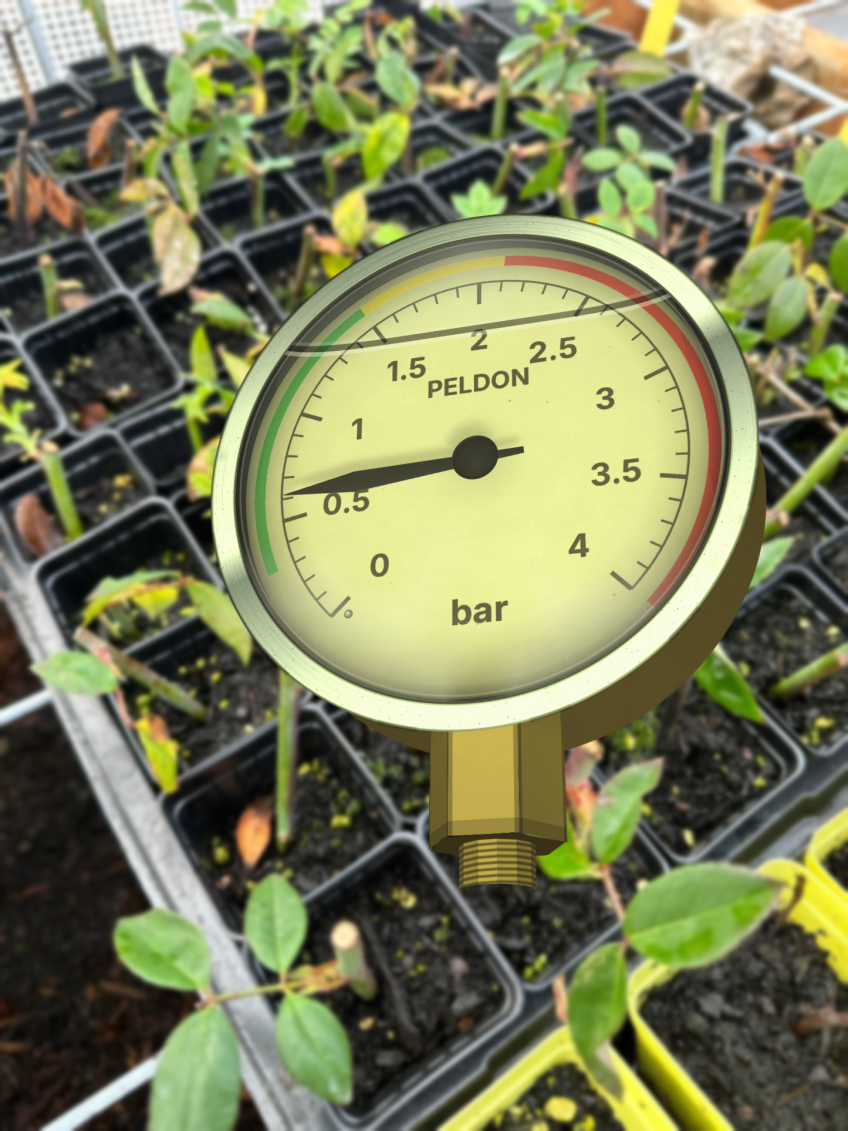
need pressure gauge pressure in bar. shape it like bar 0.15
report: bar 0.6
